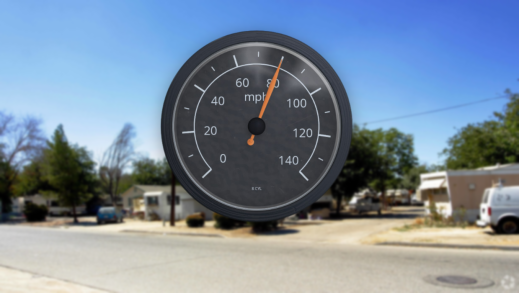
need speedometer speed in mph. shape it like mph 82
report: mph 80
